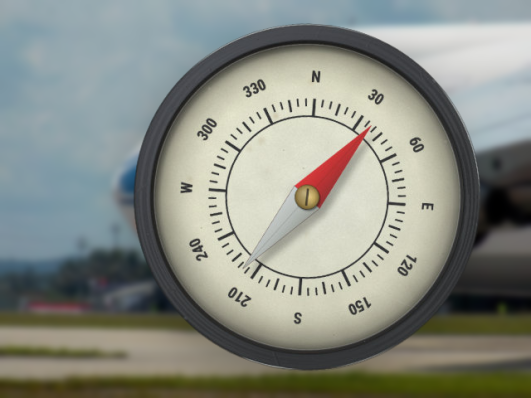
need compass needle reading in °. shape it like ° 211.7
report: ° 37.5
